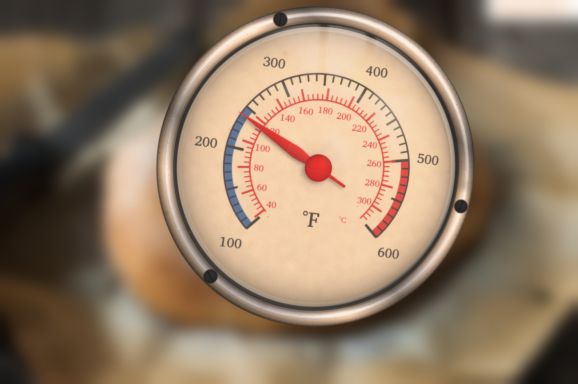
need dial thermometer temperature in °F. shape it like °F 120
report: °F 240
